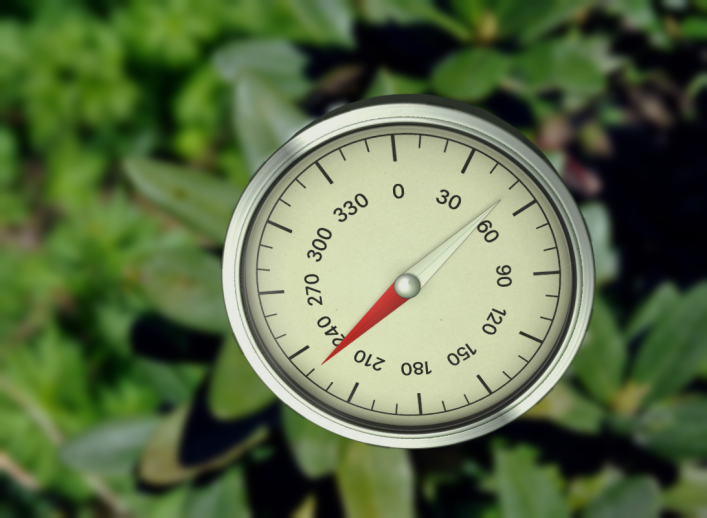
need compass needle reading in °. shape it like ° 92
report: ° 230
